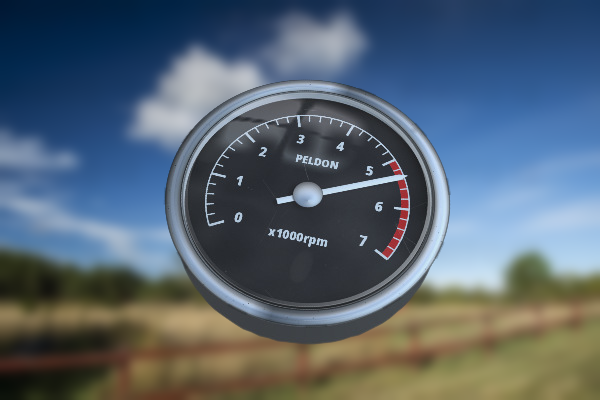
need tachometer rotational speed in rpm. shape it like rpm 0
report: rpm 5400
